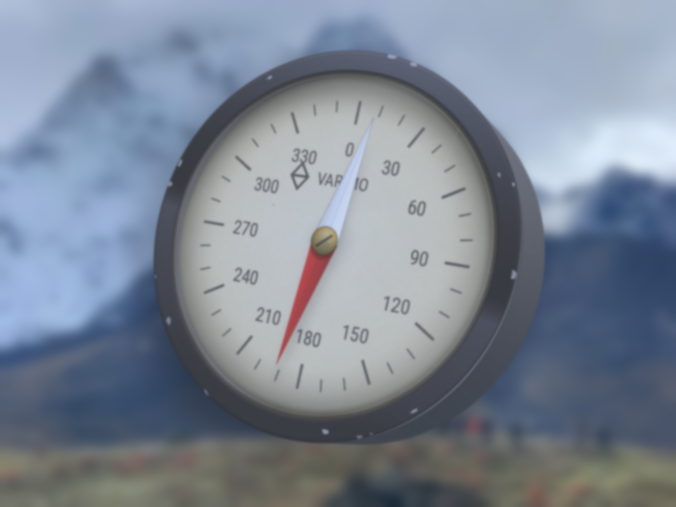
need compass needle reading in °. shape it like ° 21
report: ° 190
